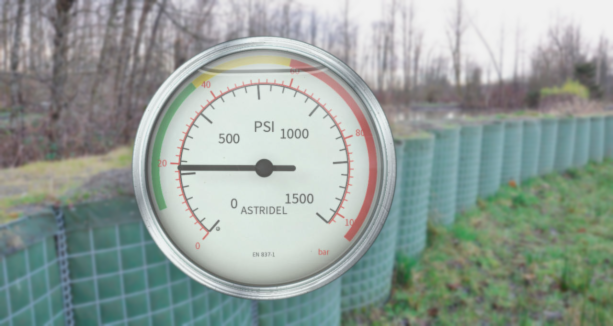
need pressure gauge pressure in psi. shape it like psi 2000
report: psi 275
